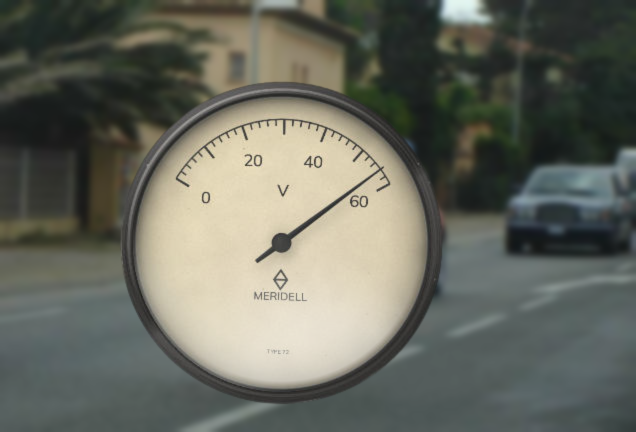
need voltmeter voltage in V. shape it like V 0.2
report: V 56
